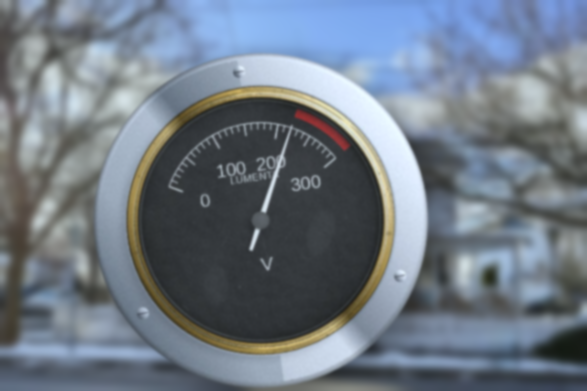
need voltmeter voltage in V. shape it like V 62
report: V 220
